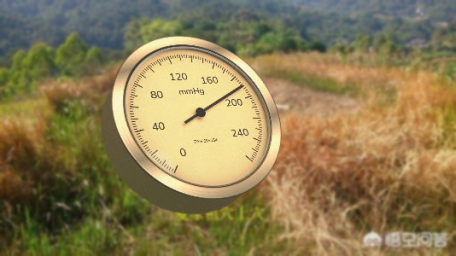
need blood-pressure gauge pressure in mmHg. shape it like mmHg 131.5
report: mmHg 190
